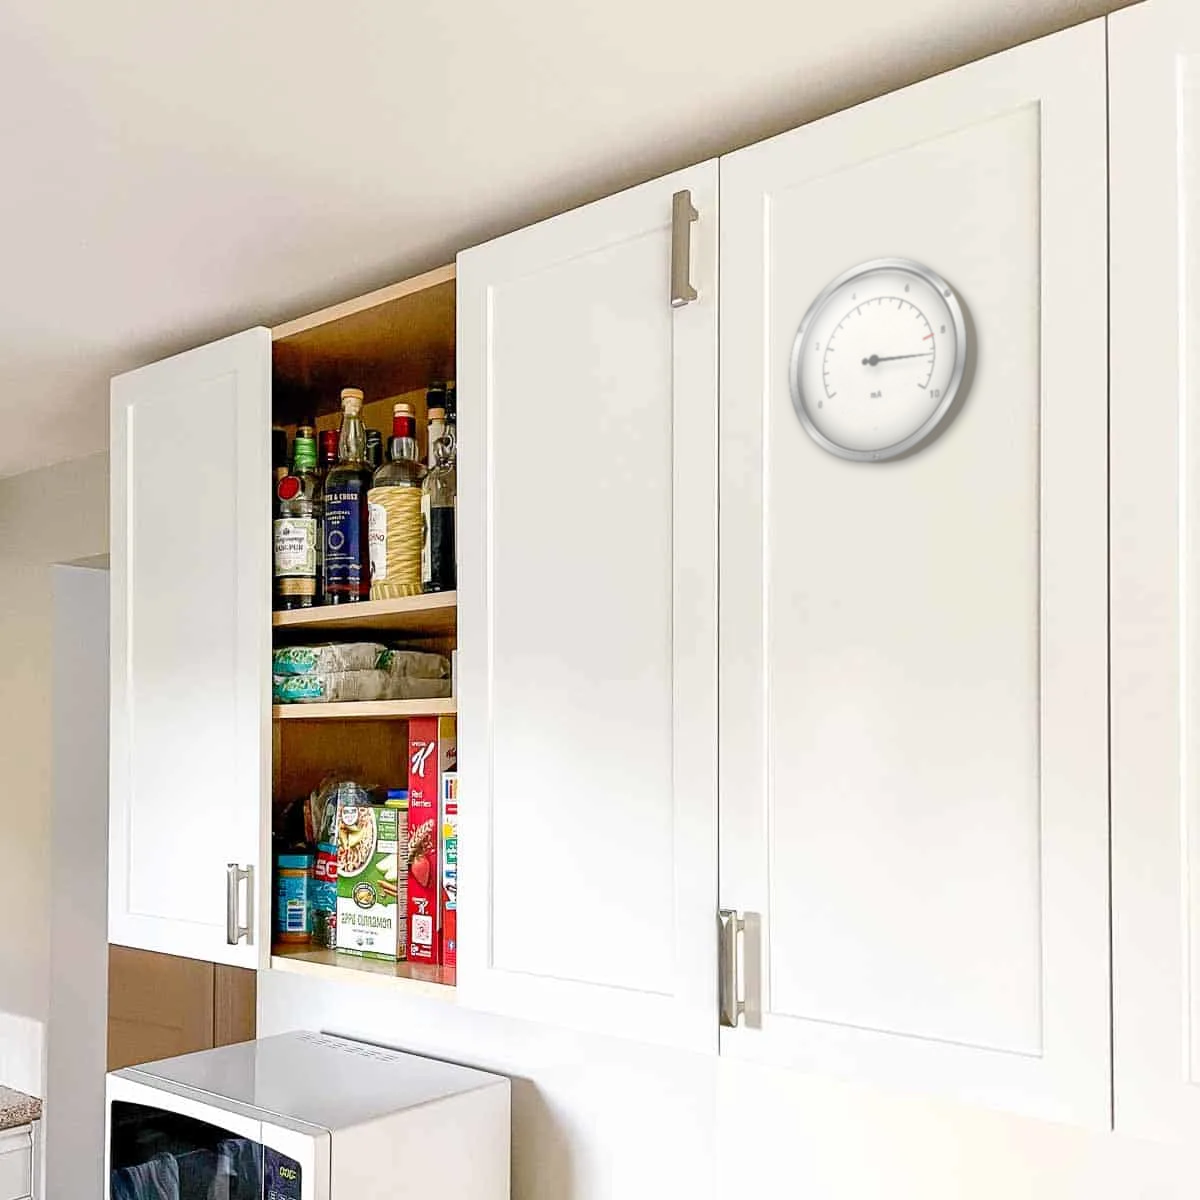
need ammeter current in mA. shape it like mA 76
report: mA 8.75
